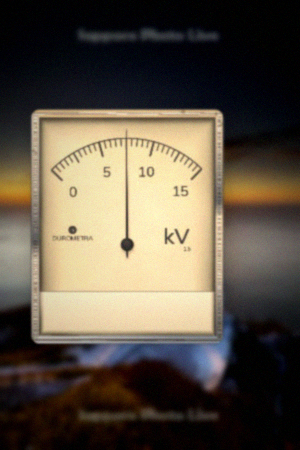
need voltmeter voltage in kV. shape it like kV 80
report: kV 7.5
